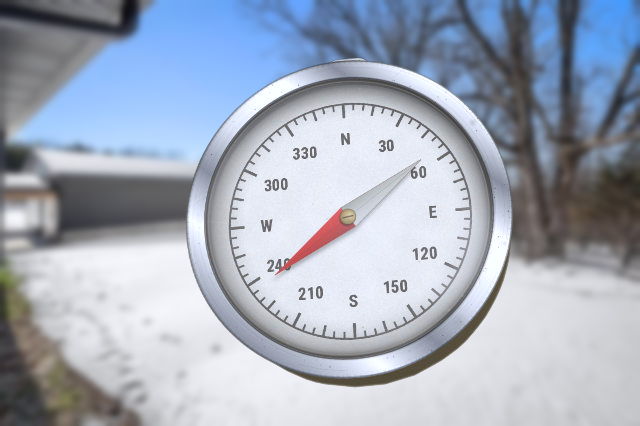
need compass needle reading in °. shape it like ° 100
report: ° 235
